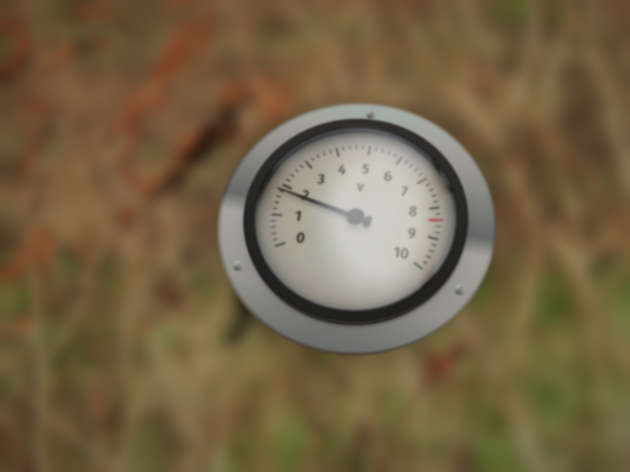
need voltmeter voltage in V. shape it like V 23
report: V 1.8
